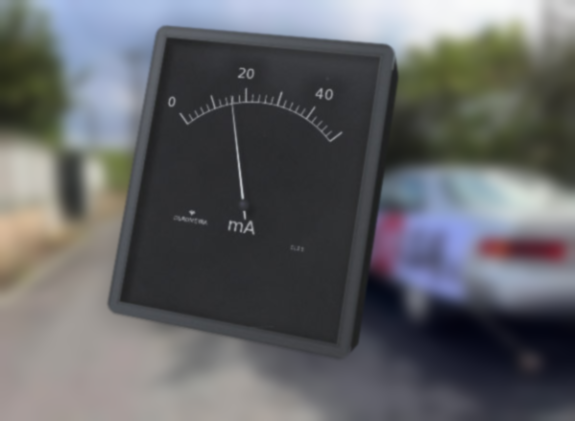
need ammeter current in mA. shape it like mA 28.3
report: mA 16
